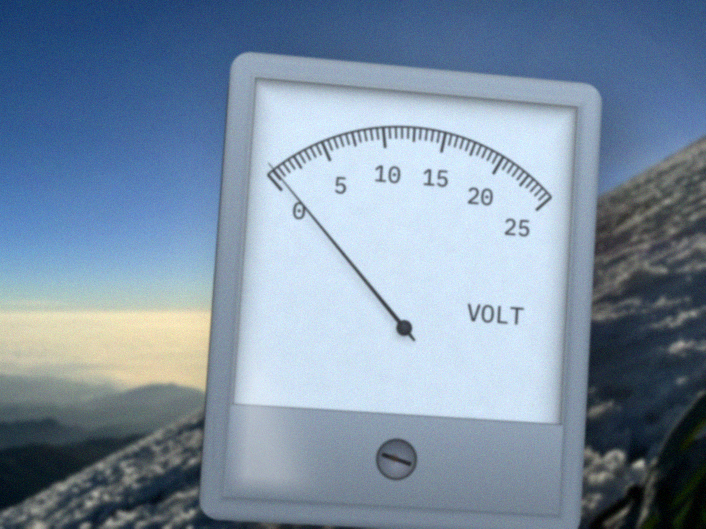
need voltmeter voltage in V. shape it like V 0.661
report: V 0.5
